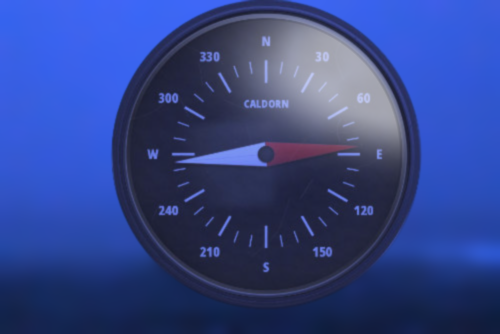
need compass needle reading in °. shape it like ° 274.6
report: ° 85
